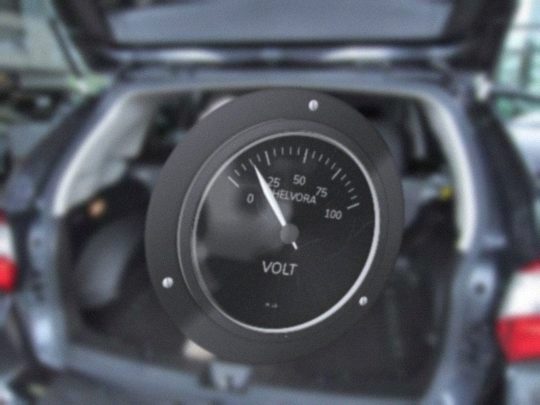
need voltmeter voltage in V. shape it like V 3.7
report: V 15
